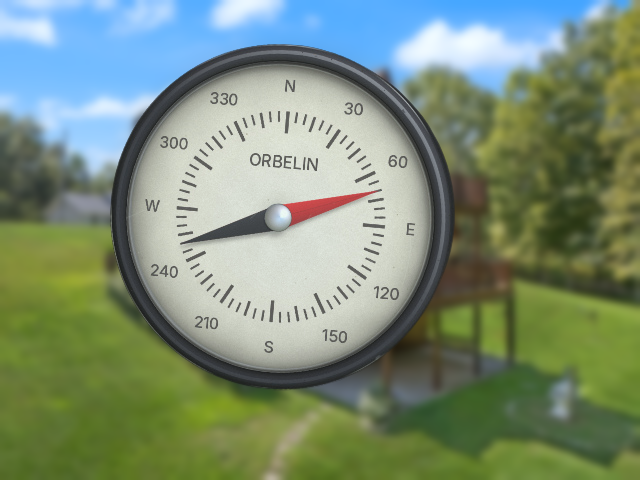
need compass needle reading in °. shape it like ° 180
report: ° 70
